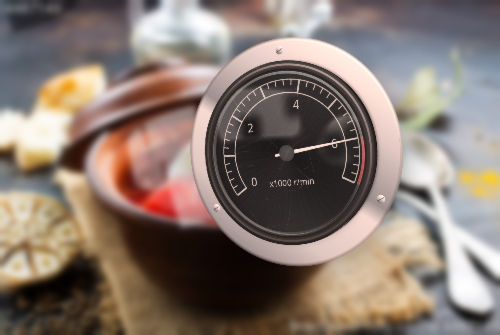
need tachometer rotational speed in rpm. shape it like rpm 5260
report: rpm 6000
